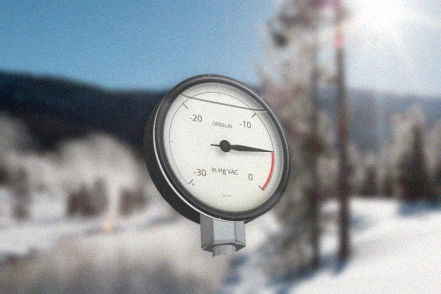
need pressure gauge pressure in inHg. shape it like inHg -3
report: inHg -5
